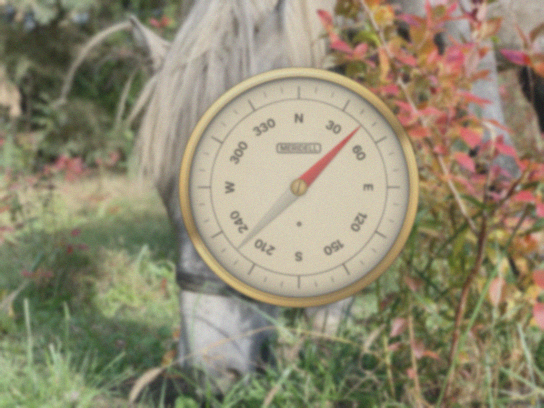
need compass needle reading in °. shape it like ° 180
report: ° 45
